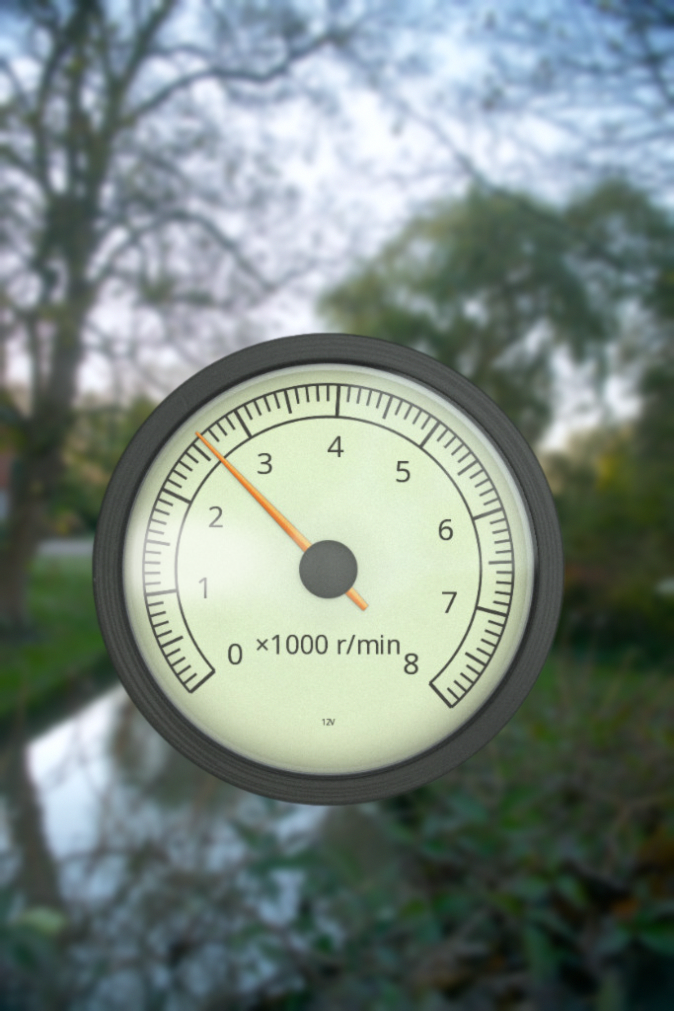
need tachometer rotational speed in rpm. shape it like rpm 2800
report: rpm 2600
